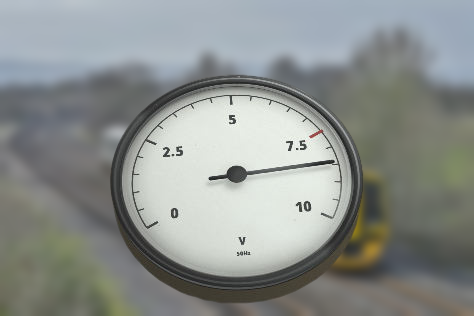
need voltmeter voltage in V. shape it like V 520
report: V 8.5
